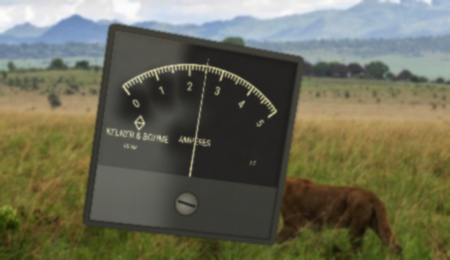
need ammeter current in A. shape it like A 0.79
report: A 2.5
